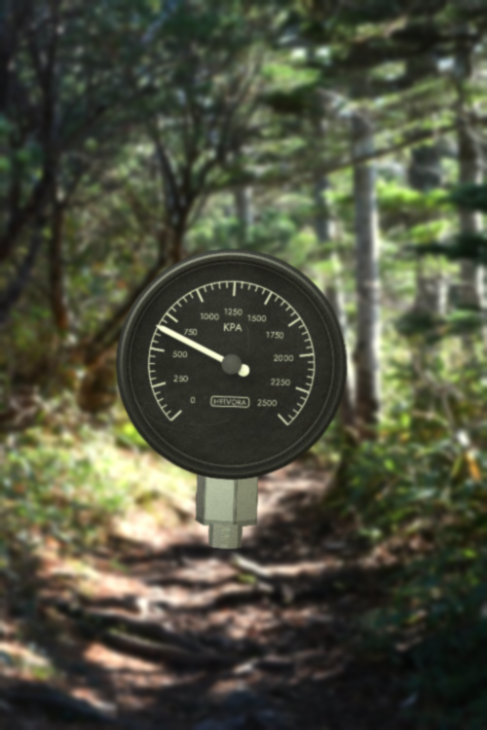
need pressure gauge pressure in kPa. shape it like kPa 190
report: kPa 650
